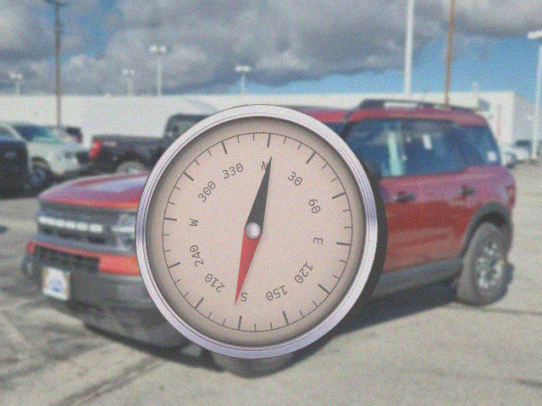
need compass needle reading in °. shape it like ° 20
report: ° 185
